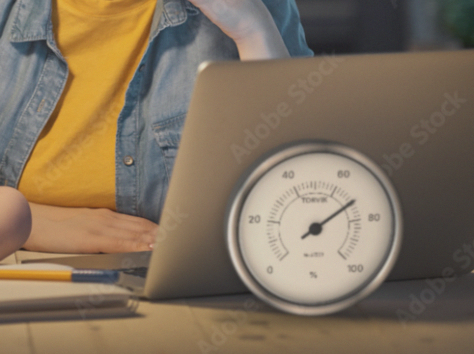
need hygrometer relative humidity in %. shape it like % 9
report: % 70
